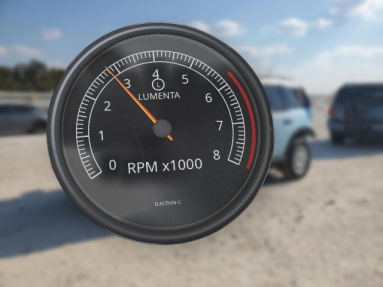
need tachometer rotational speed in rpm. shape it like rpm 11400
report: rpm 2800
